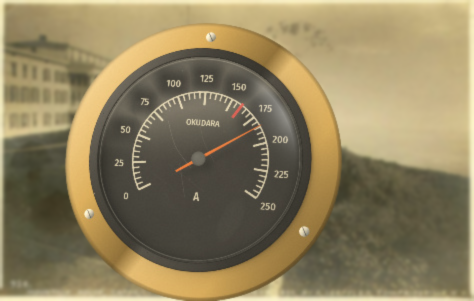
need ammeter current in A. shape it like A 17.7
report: A 185
